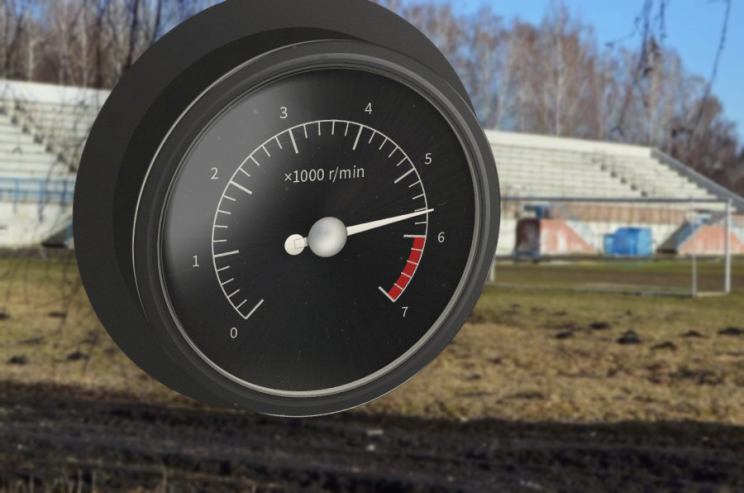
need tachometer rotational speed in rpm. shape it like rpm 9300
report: rpm 5600
